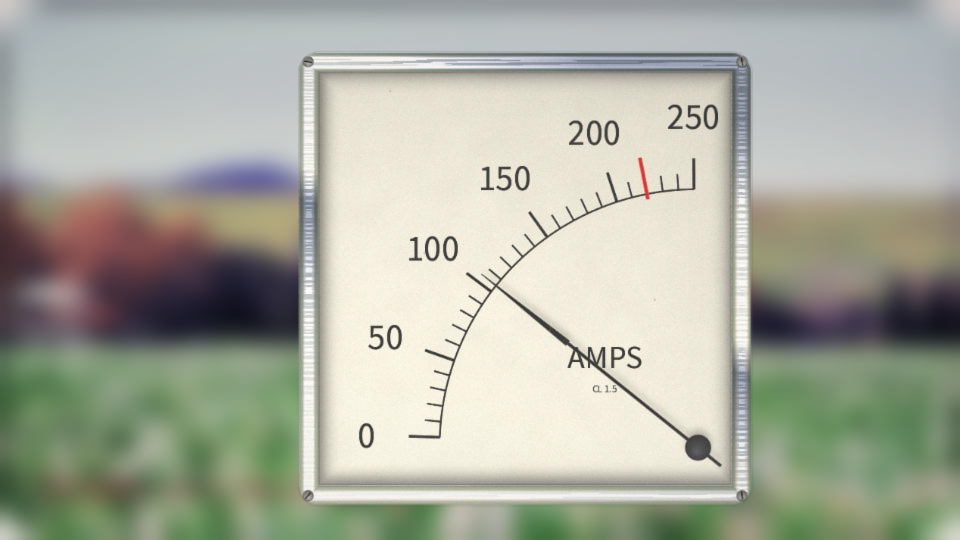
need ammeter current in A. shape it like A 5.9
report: A 105
